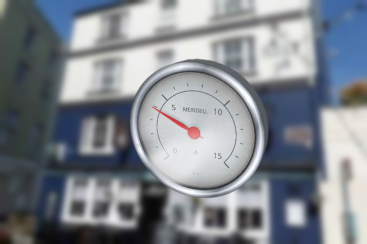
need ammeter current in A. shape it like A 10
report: A 4
